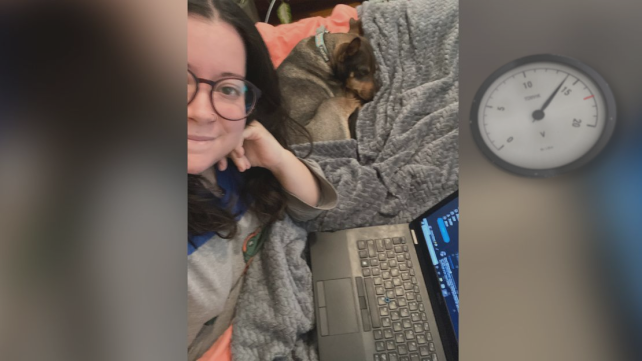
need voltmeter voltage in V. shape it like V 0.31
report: V 14
